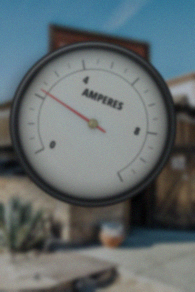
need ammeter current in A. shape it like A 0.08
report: A 2.25
